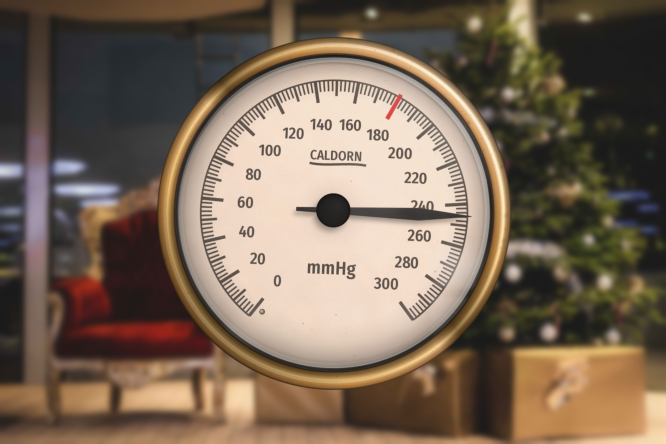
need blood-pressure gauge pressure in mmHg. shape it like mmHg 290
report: mmHg 246
